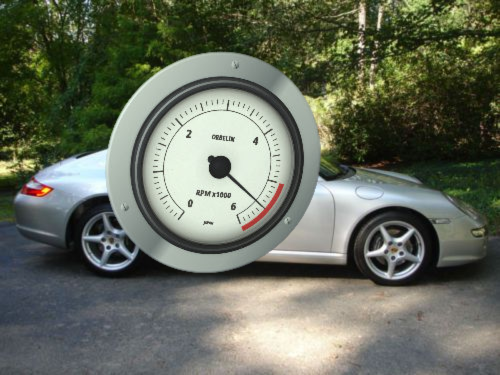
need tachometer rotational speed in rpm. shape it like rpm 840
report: rpm 5500
